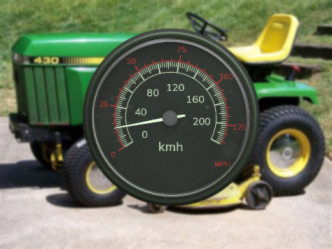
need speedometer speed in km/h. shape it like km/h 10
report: km/h 20
